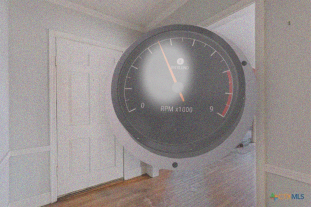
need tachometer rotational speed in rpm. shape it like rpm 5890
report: rpm 3500
